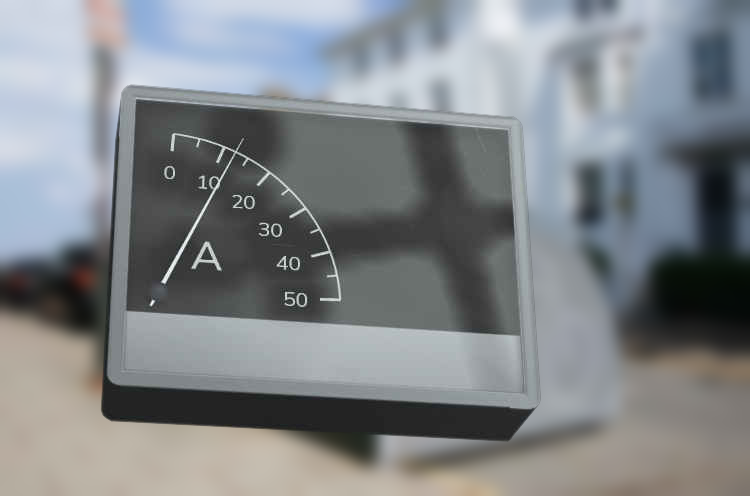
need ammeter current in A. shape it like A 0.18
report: A 12.5
